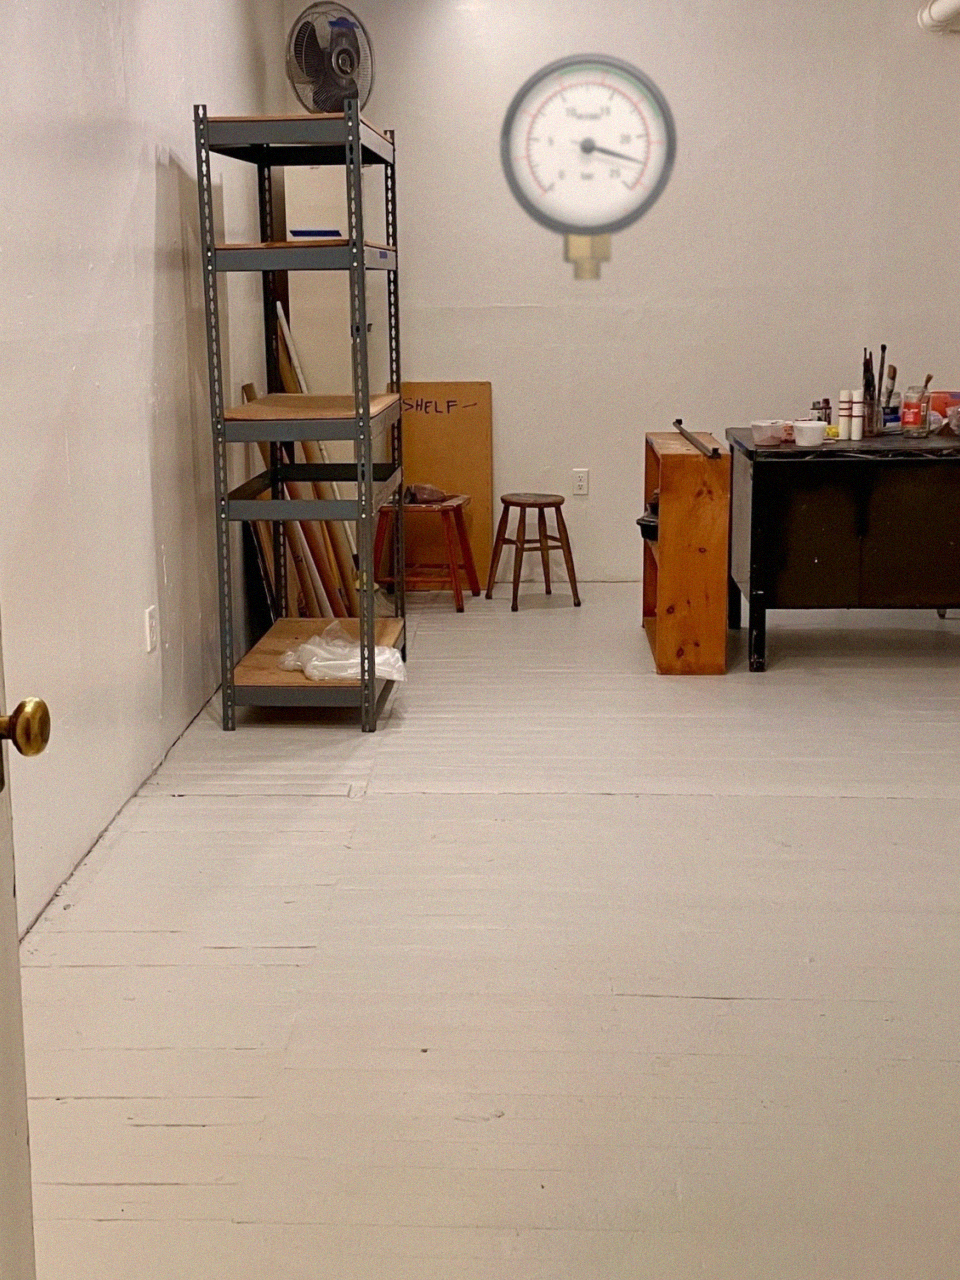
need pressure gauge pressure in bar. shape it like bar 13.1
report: bar 22.5
